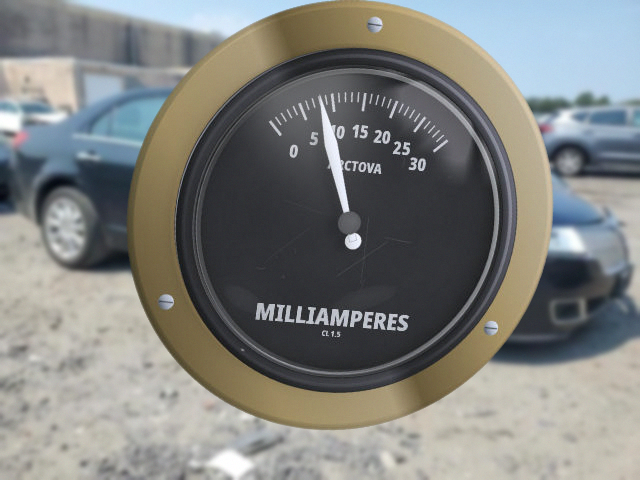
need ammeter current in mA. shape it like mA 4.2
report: mA 8
